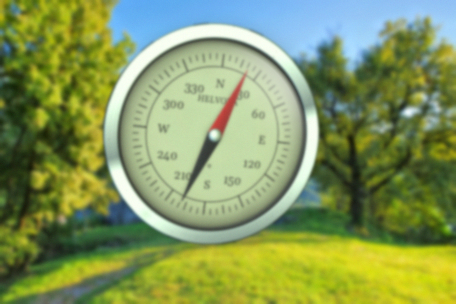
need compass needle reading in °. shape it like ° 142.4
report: ° 20
